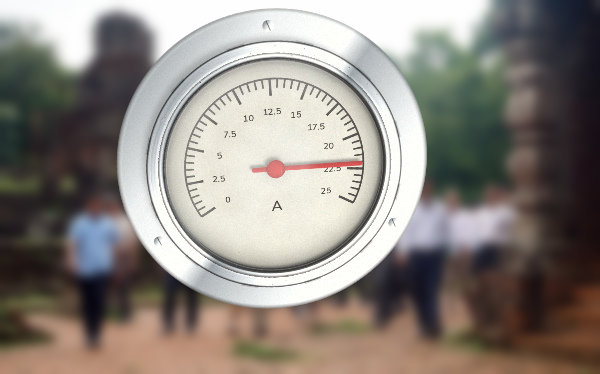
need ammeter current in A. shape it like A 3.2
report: A 22
